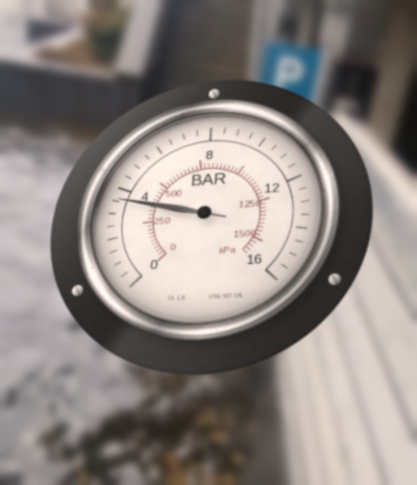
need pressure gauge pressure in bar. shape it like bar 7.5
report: bar 3.5
